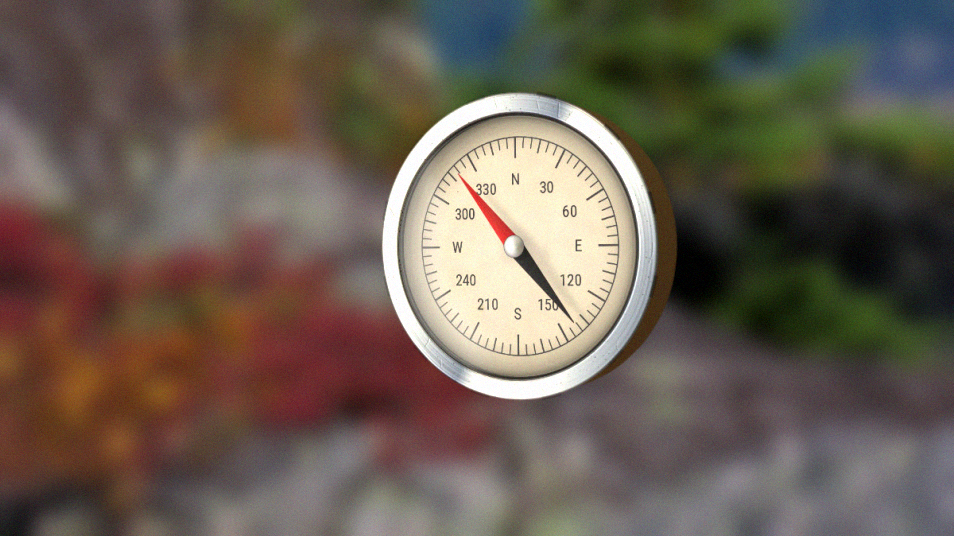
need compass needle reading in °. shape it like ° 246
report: ° 320
